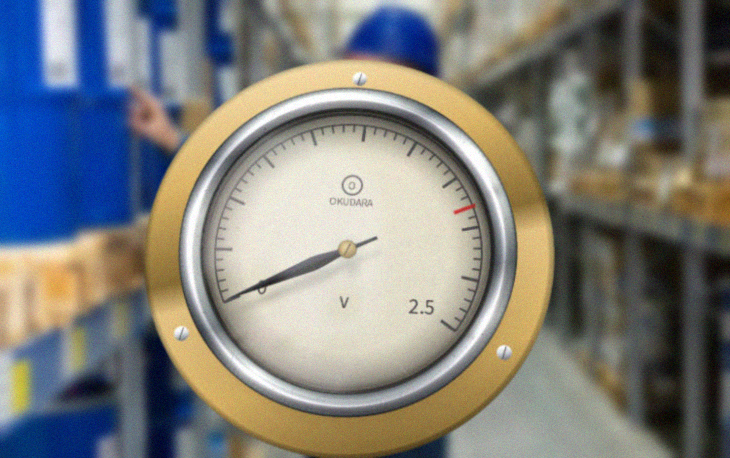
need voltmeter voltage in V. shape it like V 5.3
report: V 0
